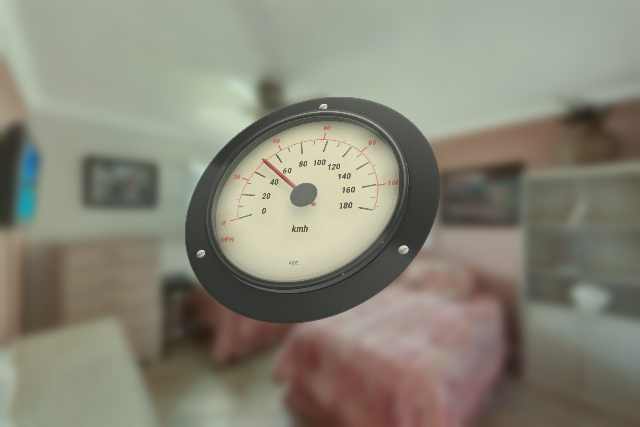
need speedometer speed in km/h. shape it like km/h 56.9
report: km/h 50
